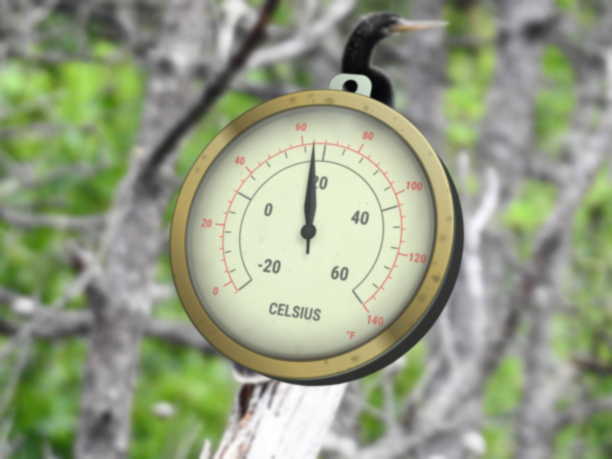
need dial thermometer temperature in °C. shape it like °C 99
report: °C 18
